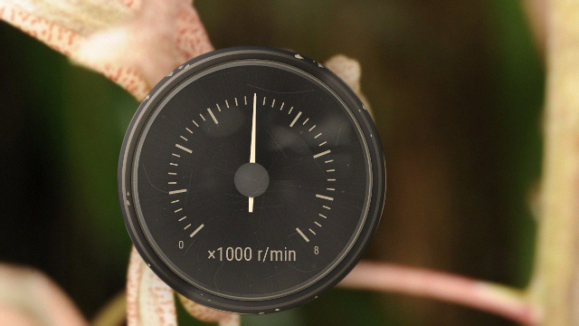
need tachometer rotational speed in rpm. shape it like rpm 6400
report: rpm 4000
